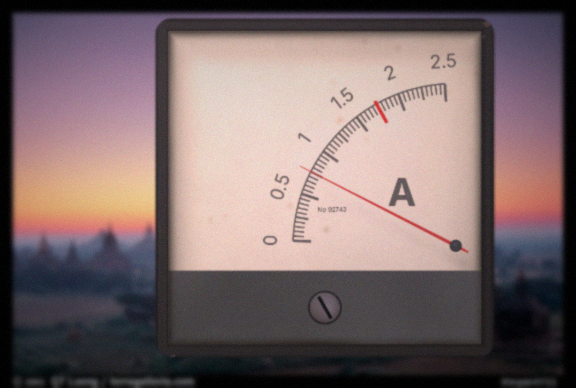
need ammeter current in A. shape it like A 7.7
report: A 0.75
